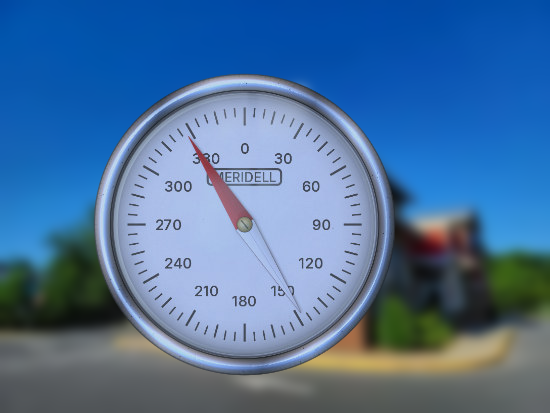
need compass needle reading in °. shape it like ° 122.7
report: ° 327.5
